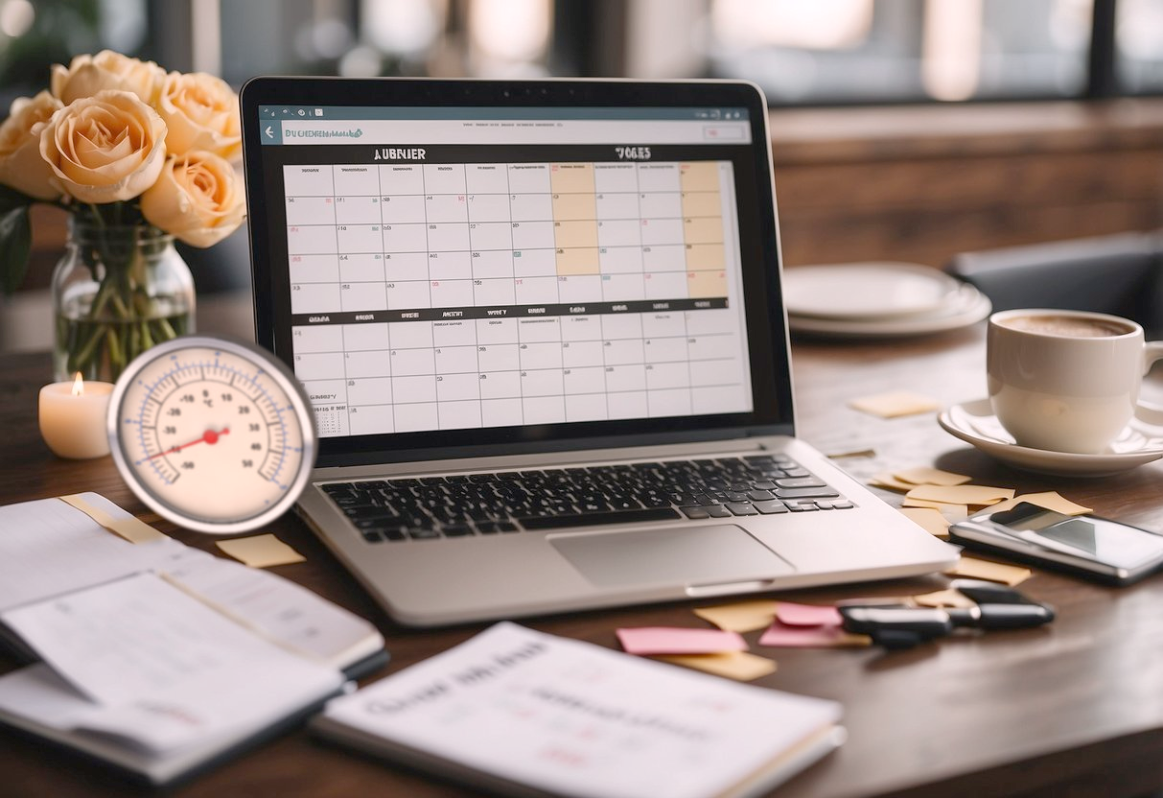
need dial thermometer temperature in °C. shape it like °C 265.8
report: °C -40
